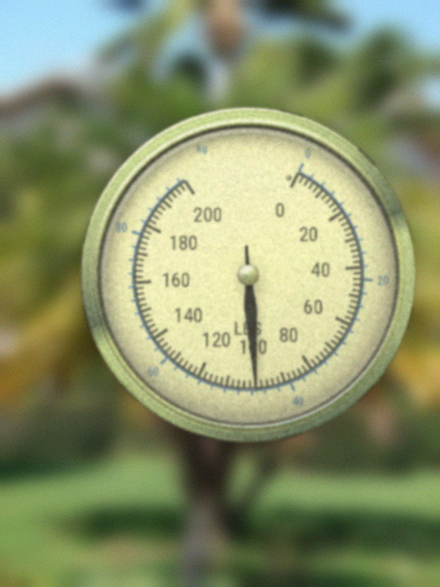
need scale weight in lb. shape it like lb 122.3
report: lb 100
